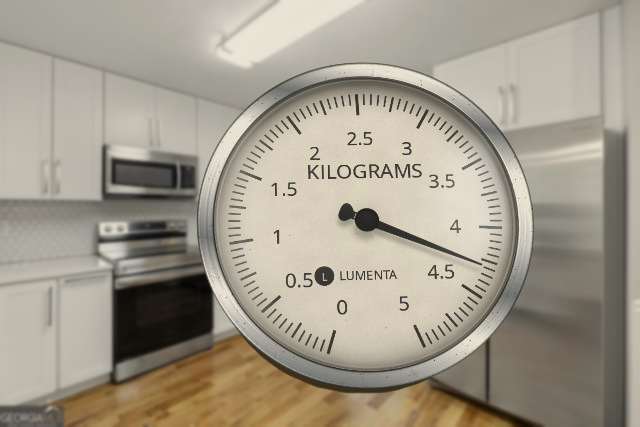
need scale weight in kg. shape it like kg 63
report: kg 4.3
